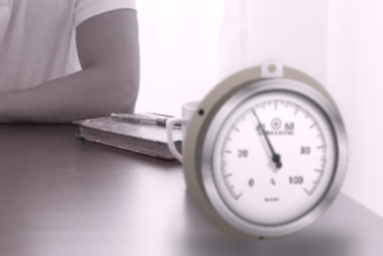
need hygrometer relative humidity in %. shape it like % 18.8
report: % 40
